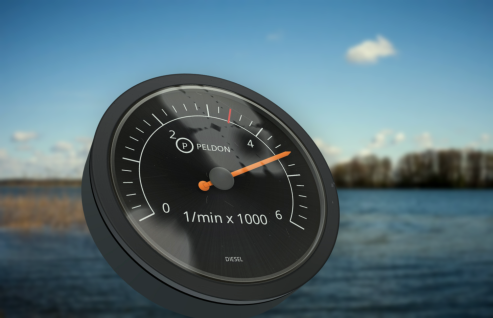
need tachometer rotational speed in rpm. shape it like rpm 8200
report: rpm 4600
